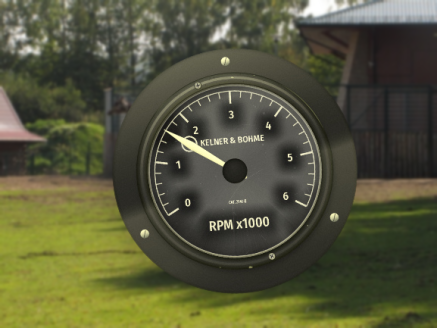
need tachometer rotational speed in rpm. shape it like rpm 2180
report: rpm 1600
